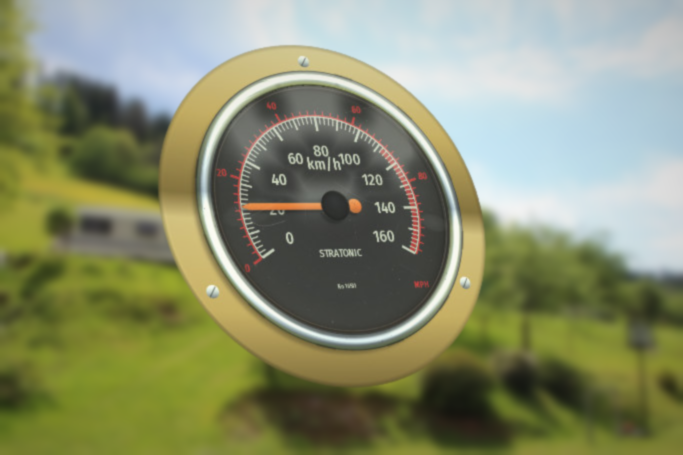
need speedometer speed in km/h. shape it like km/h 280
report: km/h 20
